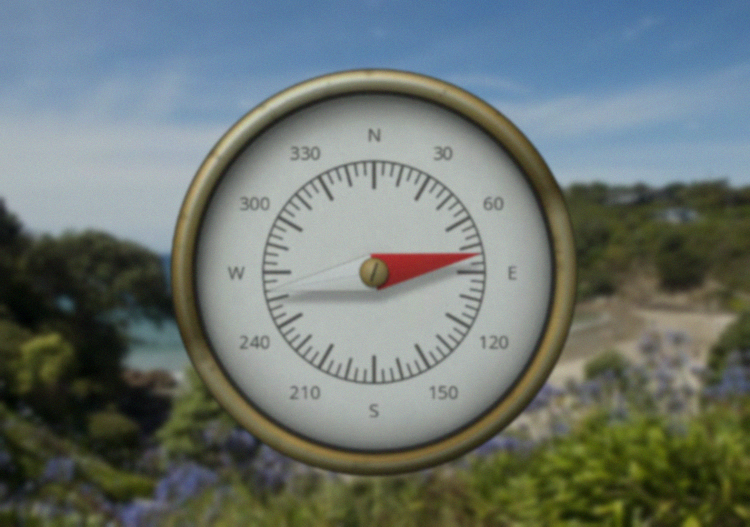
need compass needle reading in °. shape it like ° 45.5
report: ° 80
